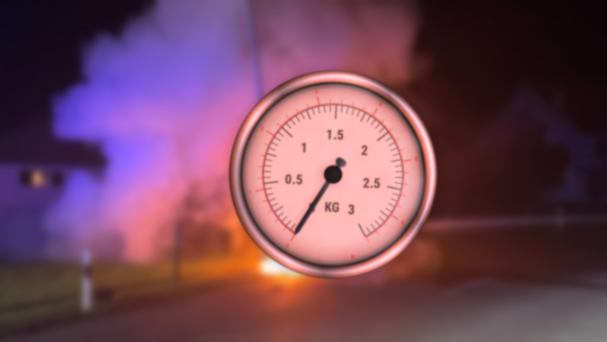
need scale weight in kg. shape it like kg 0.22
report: kg 0
